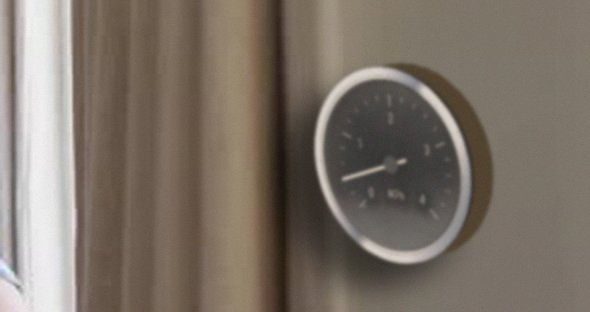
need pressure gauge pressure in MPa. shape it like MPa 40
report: MPa 0.4
